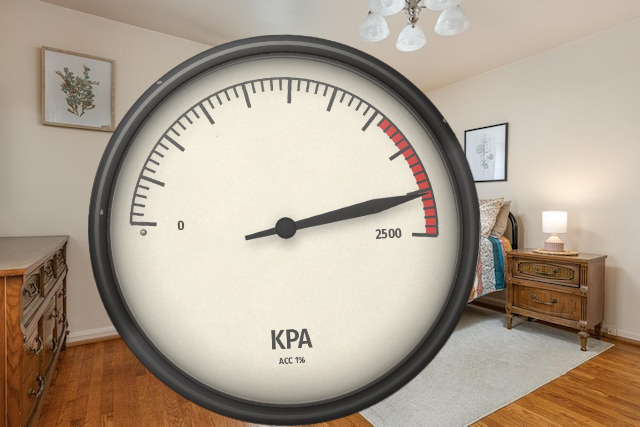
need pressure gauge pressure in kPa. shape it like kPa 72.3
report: kPa 2275
